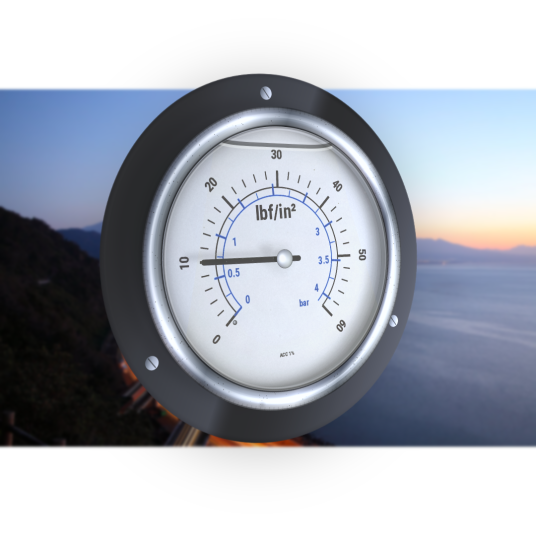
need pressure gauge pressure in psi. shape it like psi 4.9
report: psi 10
